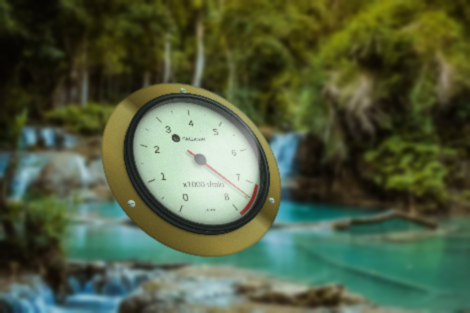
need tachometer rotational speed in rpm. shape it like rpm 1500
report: rpm 7500
